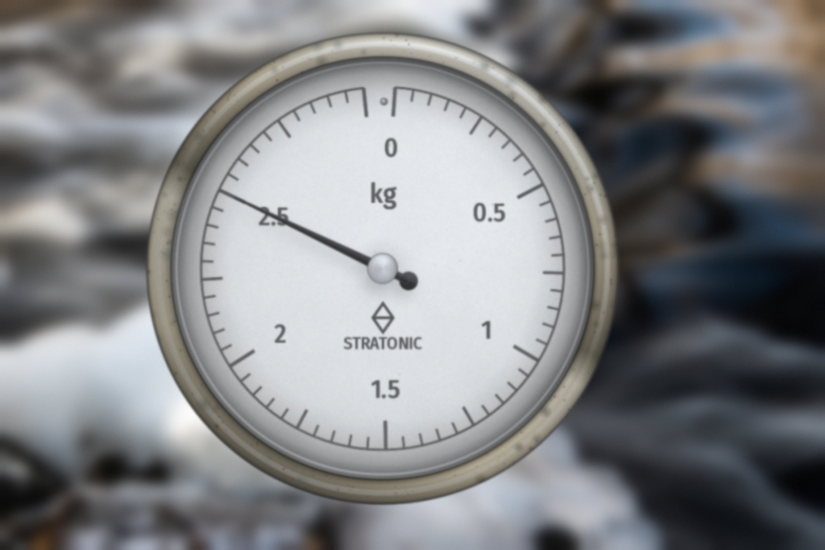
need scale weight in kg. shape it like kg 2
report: kg 2.5
